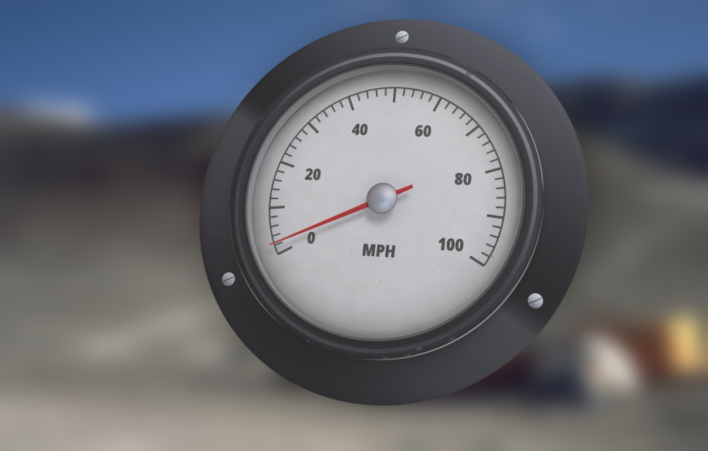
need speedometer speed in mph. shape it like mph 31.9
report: mph 2
